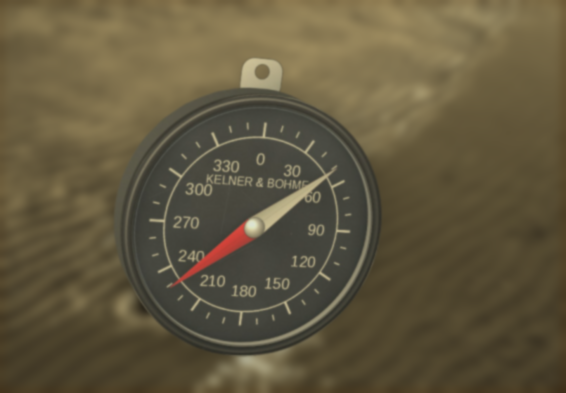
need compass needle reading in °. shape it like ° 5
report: ° 230
